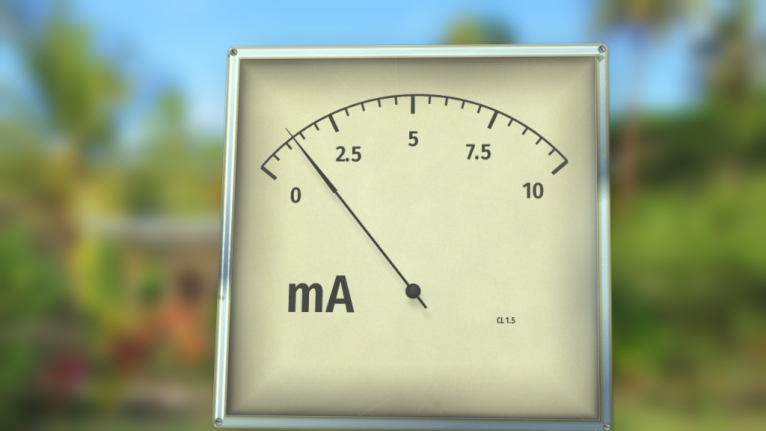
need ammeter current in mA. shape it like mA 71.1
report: mA 1.25
